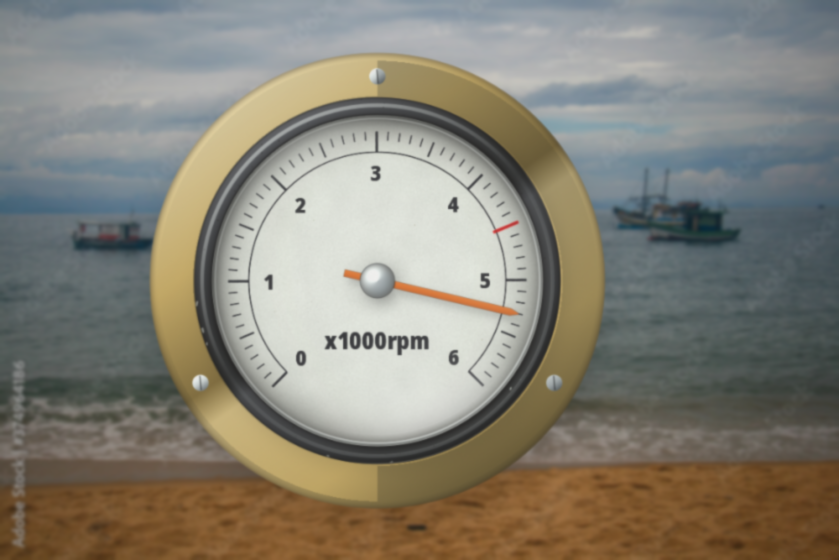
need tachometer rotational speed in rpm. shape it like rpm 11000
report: rpm 5300
